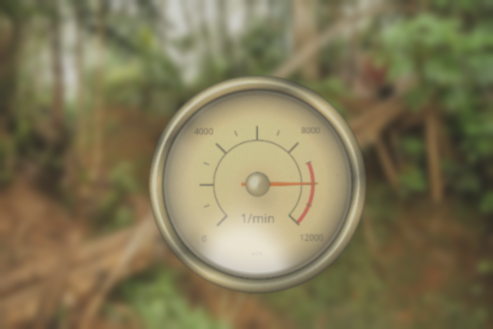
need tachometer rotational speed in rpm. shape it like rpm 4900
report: rpm 10000
